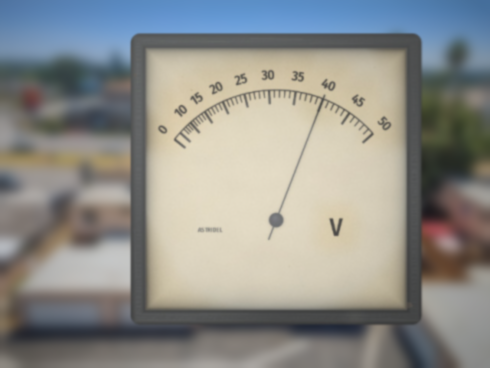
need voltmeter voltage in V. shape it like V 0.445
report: V 40
